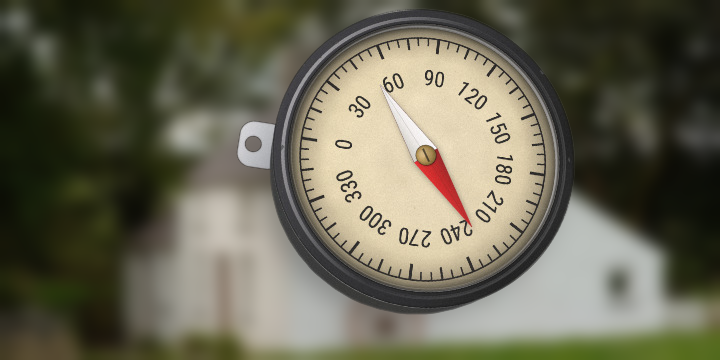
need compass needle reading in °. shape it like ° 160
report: ° 230
